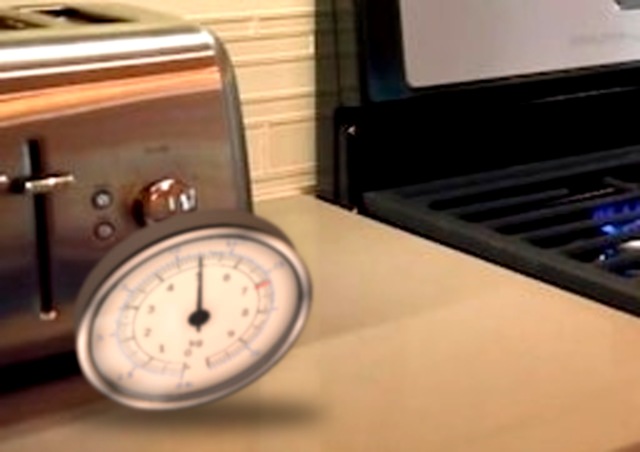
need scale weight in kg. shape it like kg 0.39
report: kg 5
